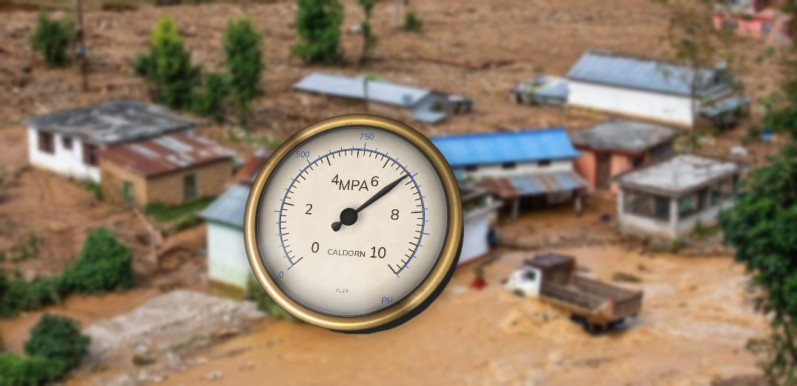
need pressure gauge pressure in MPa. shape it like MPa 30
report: MPa 6.8
